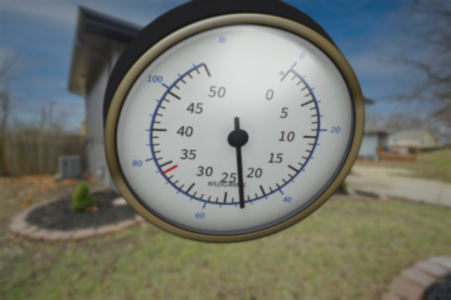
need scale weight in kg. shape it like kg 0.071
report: kg 23
